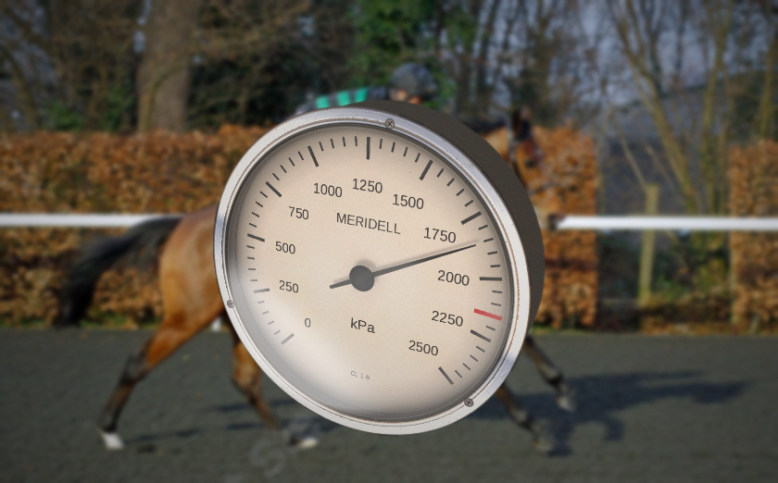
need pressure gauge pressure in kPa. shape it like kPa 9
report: kPa 1850
